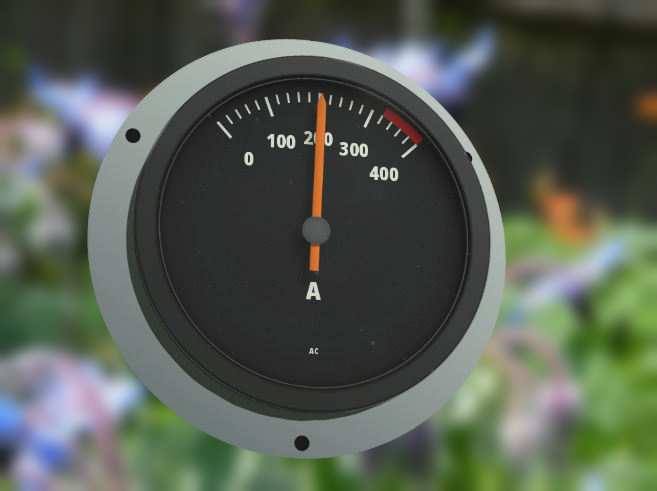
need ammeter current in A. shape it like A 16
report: A 200
